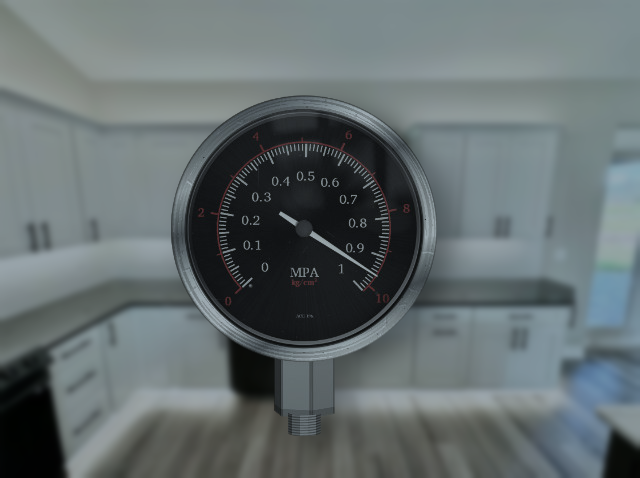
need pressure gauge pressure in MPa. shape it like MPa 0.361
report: MPa 0.95
